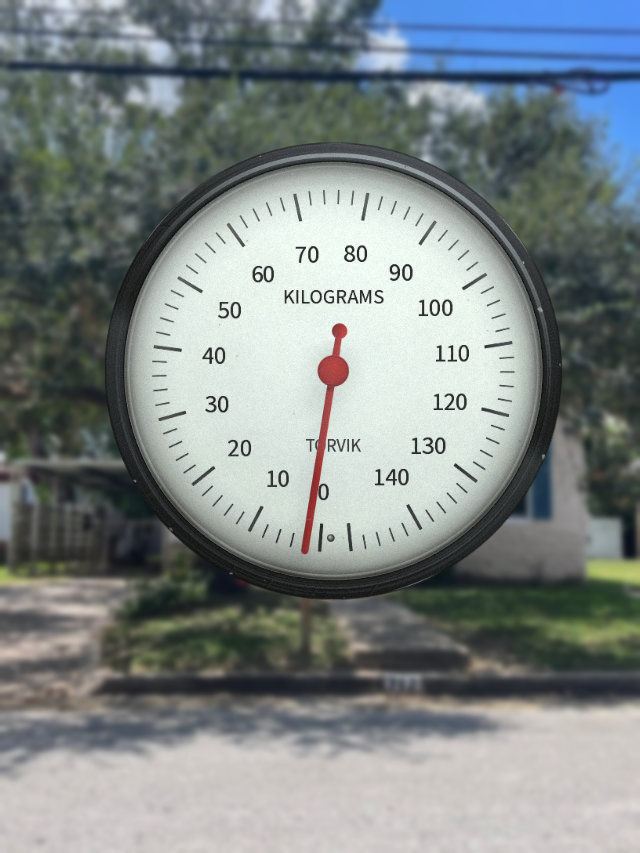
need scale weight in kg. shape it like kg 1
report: kg 2
